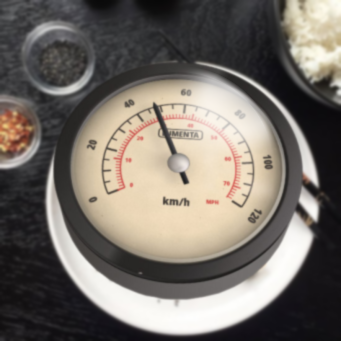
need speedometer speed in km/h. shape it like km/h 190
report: km/h 47.5
